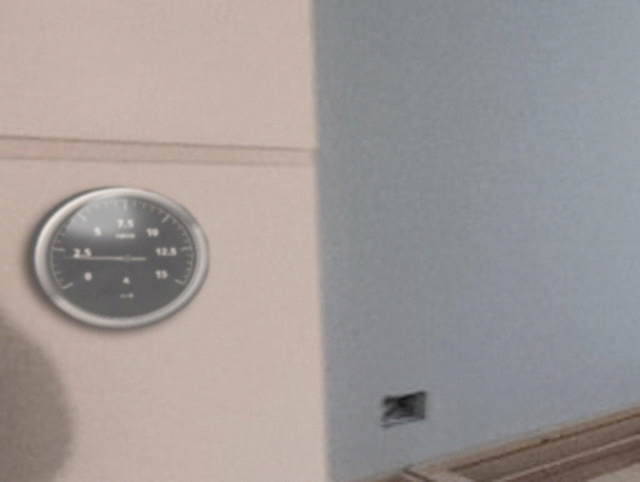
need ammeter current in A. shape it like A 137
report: A 2
